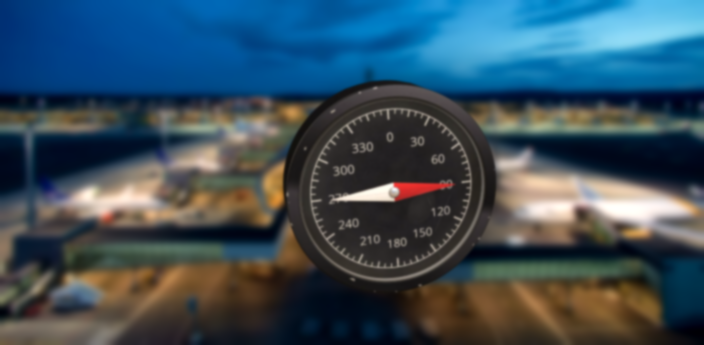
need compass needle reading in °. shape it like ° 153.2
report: ° 90
